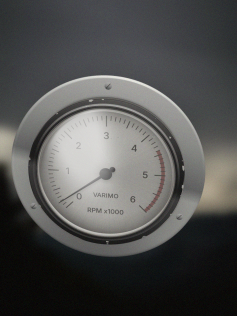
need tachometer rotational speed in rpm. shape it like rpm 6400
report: rpm 200
